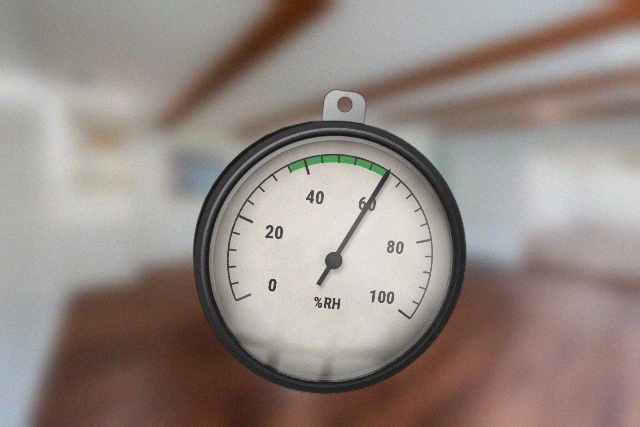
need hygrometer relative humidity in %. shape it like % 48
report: % 60
